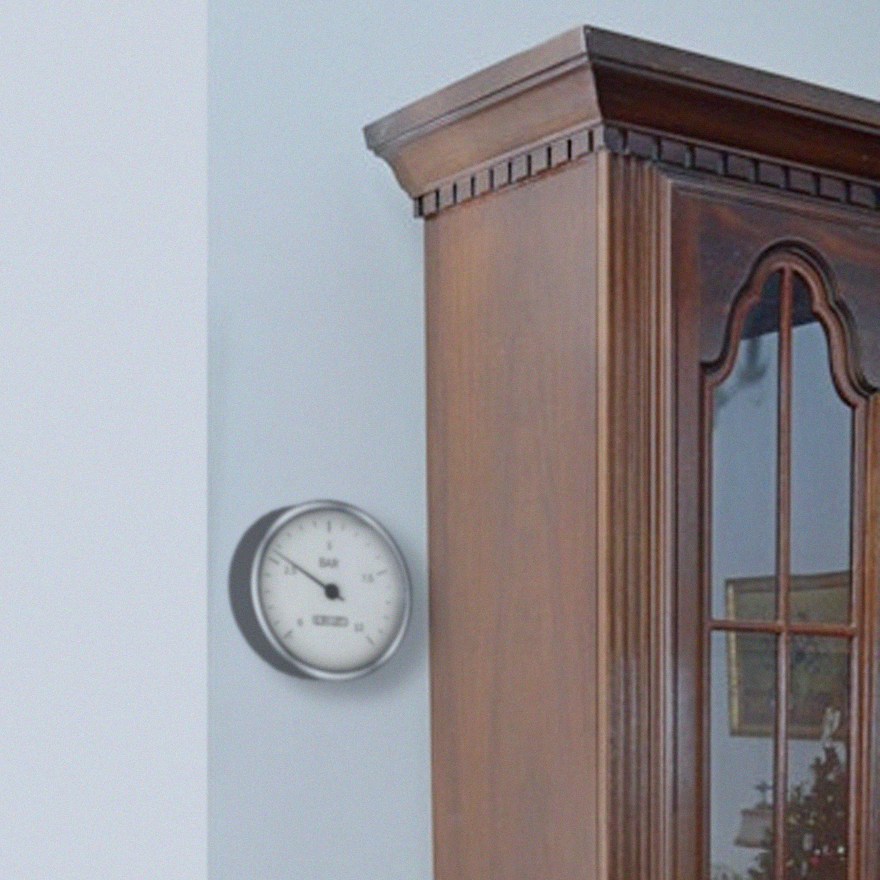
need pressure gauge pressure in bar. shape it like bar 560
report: bar 2.75
